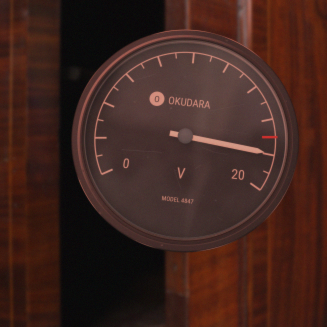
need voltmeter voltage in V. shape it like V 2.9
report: V 18
